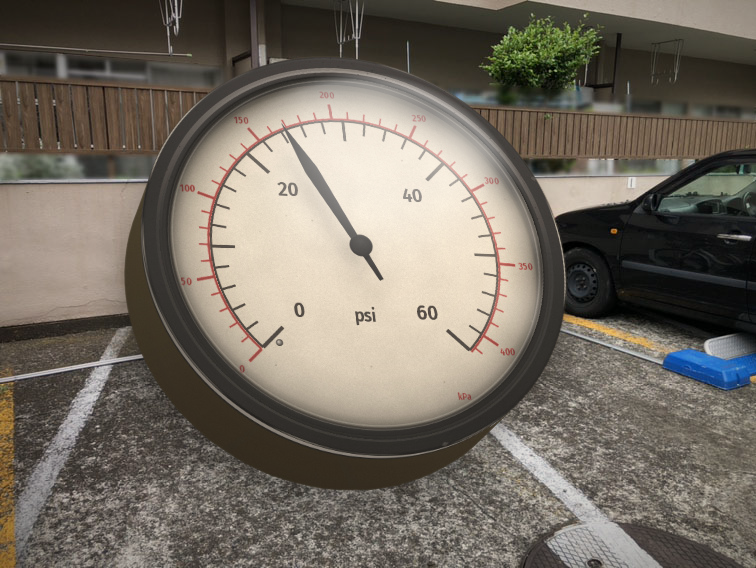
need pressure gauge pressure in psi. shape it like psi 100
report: psi 24
